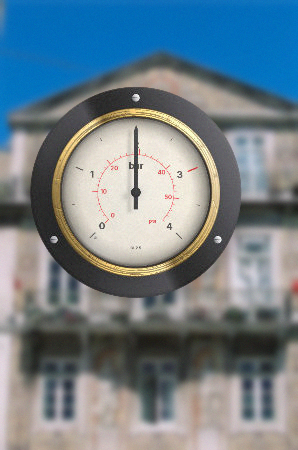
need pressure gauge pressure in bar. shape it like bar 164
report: bar 2
